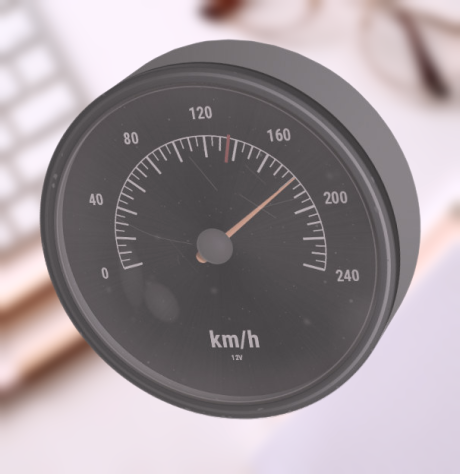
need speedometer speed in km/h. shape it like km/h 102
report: km/h 180
